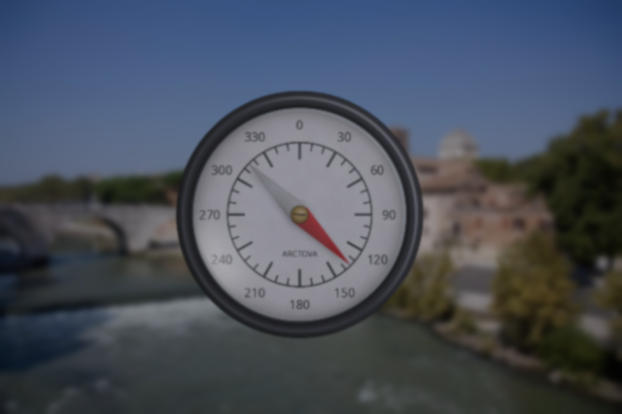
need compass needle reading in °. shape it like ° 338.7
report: ° 135
